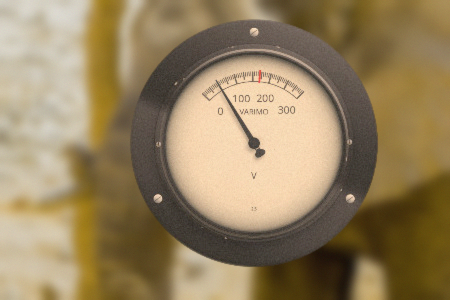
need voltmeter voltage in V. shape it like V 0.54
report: V 50
